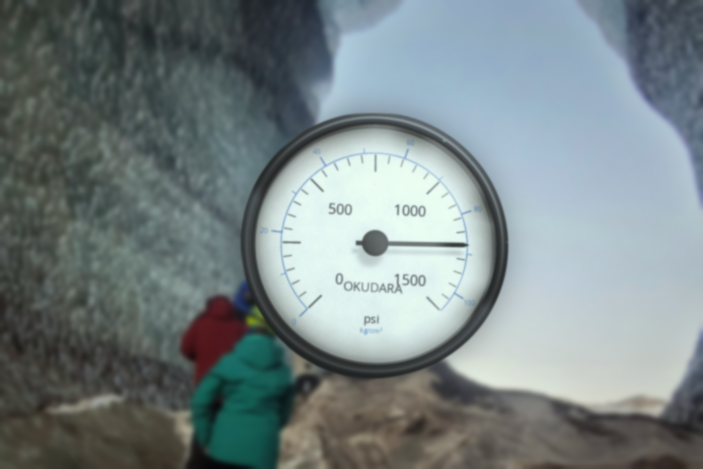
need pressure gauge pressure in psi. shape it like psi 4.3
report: psi 1250
